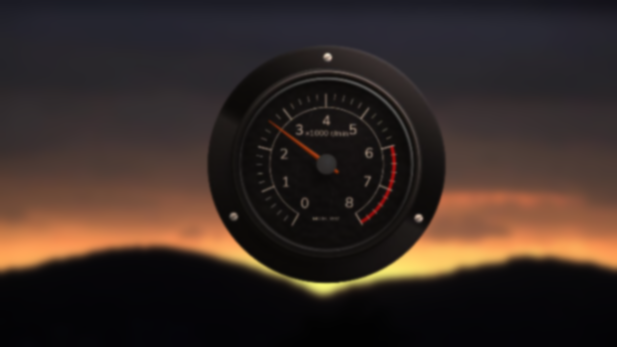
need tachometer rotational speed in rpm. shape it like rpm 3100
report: rpm 2600
